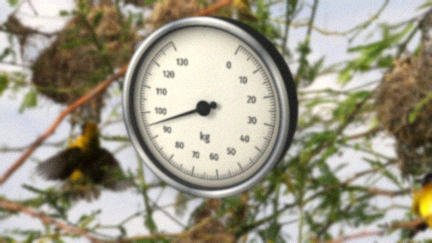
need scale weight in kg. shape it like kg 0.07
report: kg 95
